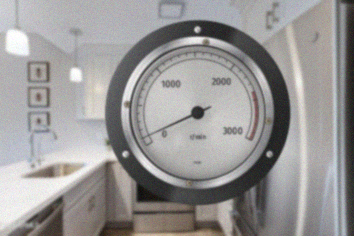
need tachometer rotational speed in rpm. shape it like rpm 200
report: rpm 100
